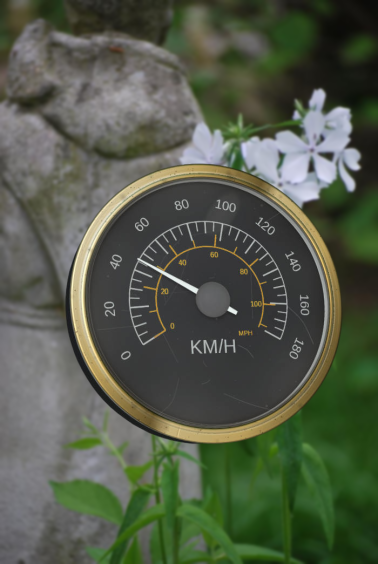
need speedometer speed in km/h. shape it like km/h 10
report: km/h 45
